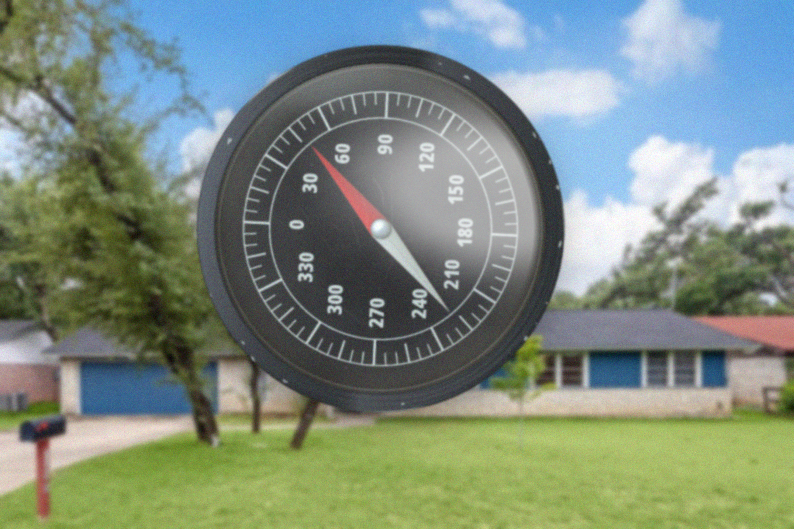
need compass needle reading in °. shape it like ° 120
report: ° 47.5
